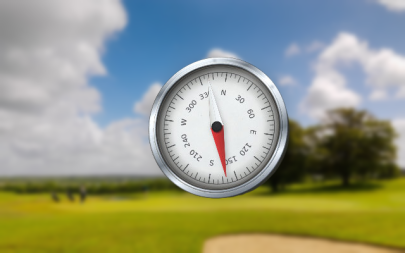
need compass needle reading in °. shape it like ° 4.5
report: ° 160
